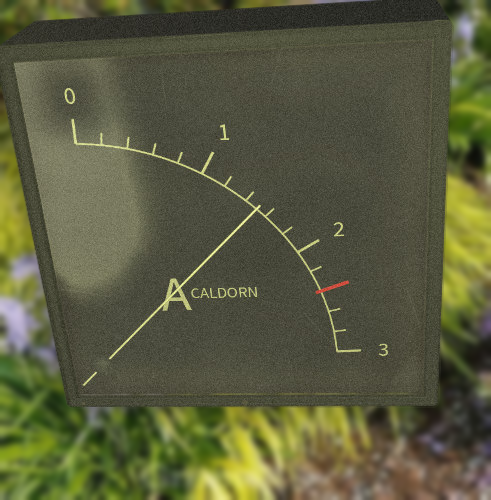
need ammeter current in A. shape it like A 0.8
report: A 1.5
